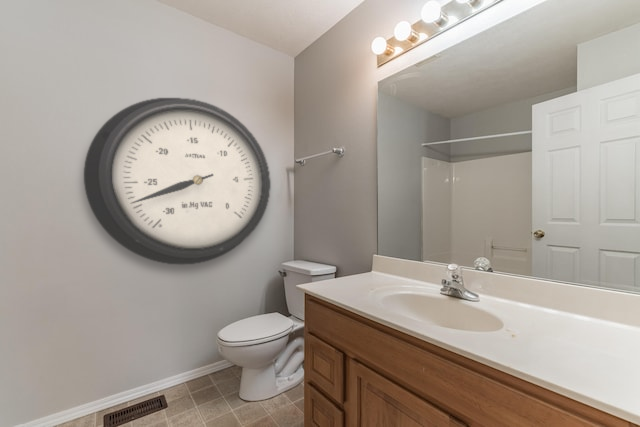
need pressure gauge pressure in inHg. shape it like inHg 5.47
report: inHg -27
